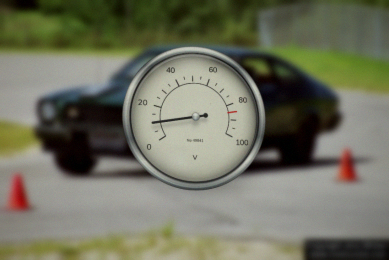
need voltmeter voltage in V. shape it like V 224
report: V 10
